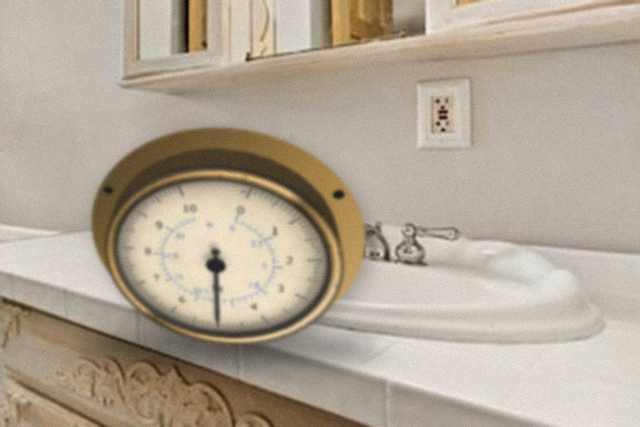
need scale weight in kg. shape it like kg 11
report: kg 5
